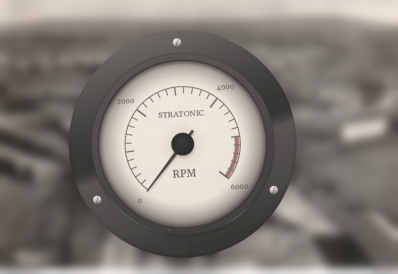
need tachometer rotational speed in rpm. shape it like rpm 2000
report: rpm 0
